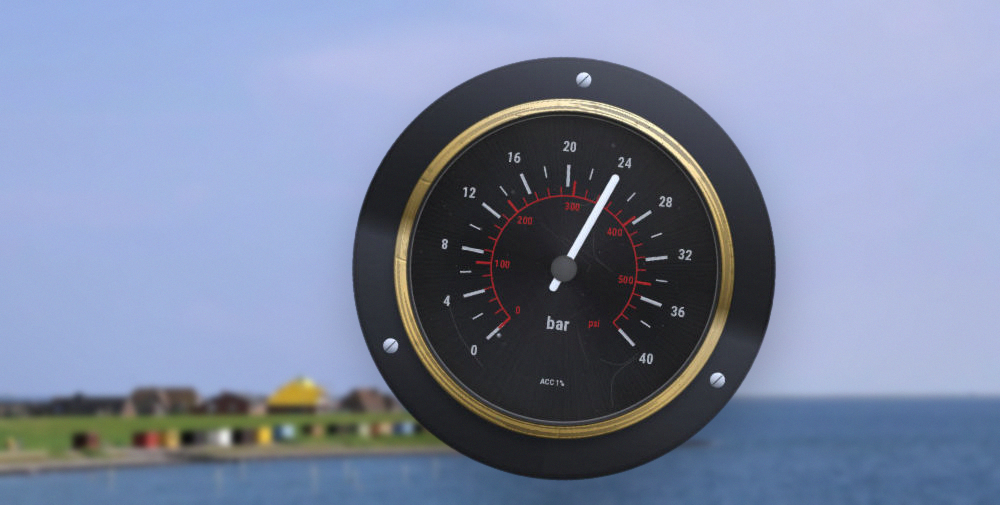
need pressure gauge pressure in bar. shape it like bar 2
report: bar 24
